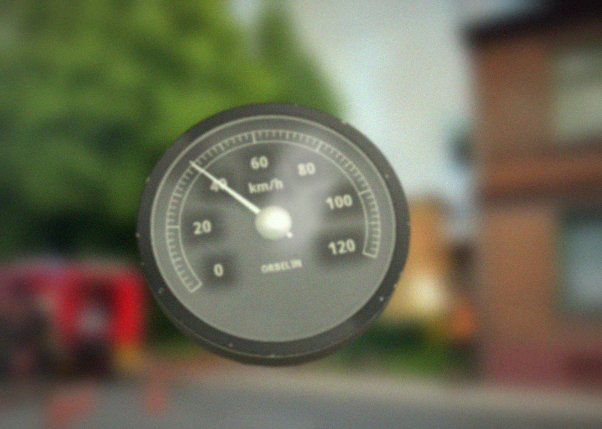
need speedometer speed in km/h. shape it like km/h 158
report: km/h 40
